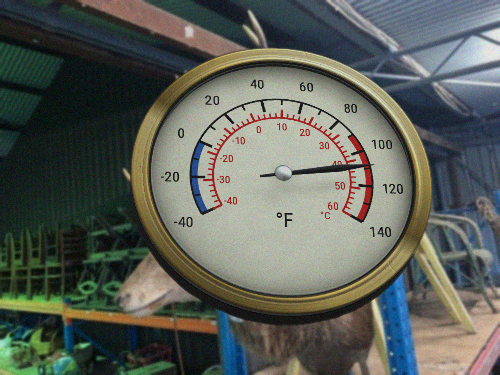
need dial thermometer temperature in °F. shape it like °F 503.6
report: °F 110
